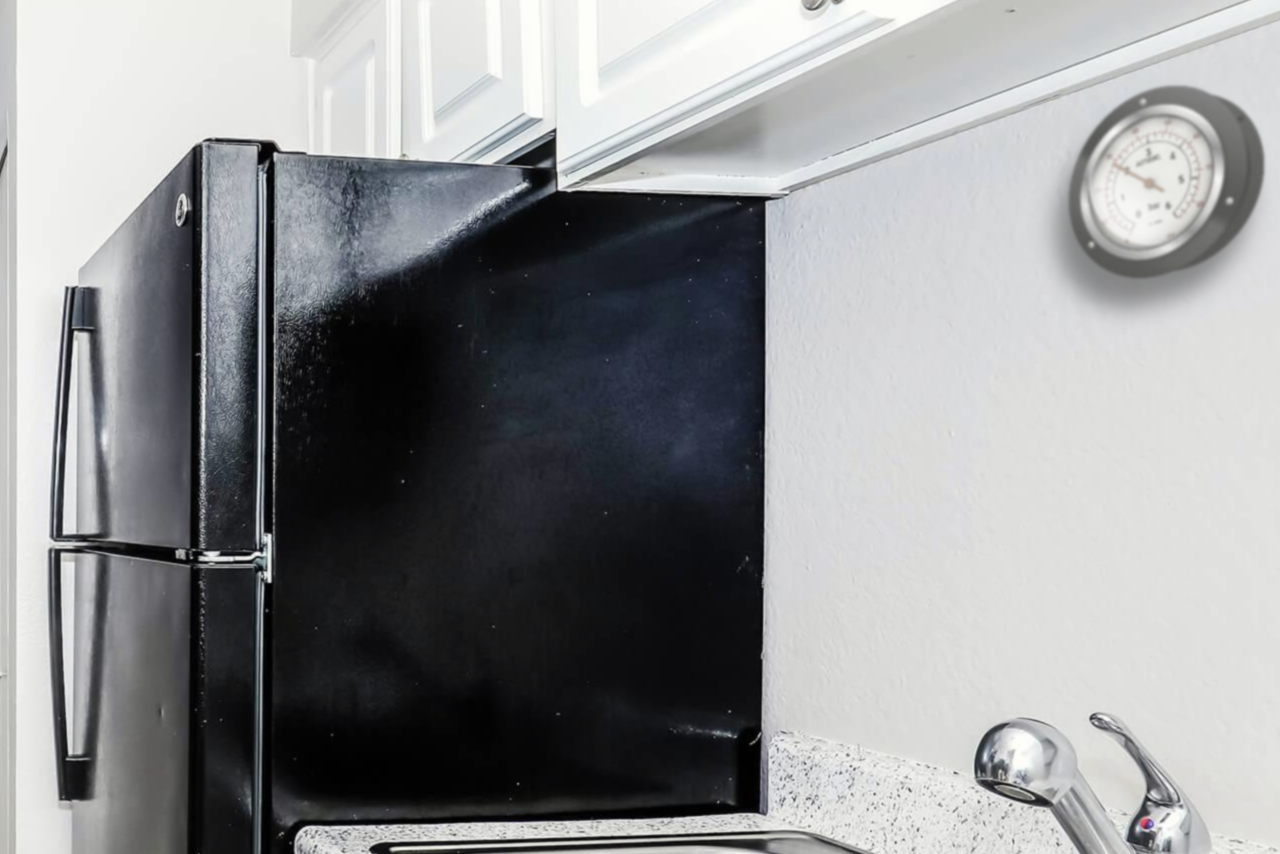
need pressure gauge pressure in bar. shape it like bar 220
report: bar 2
